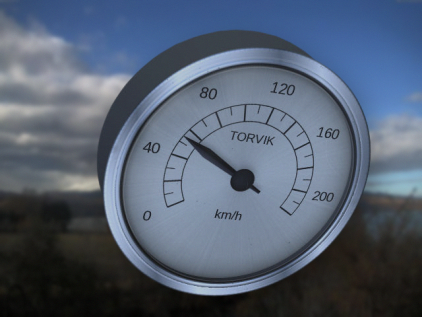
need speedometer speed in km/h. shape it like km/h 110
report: km/h 55
